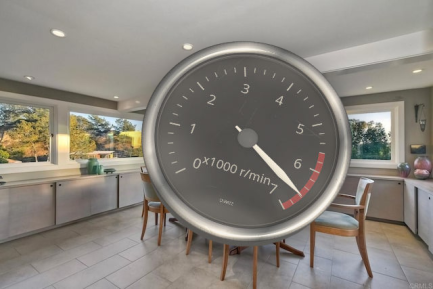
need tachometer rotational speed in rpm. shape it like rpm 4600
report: rpm 6600
